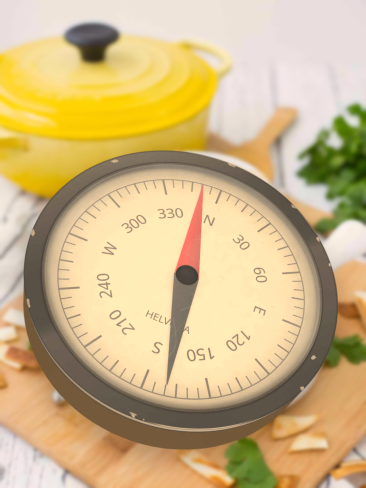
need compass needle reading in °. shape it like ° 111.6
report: ° 350
